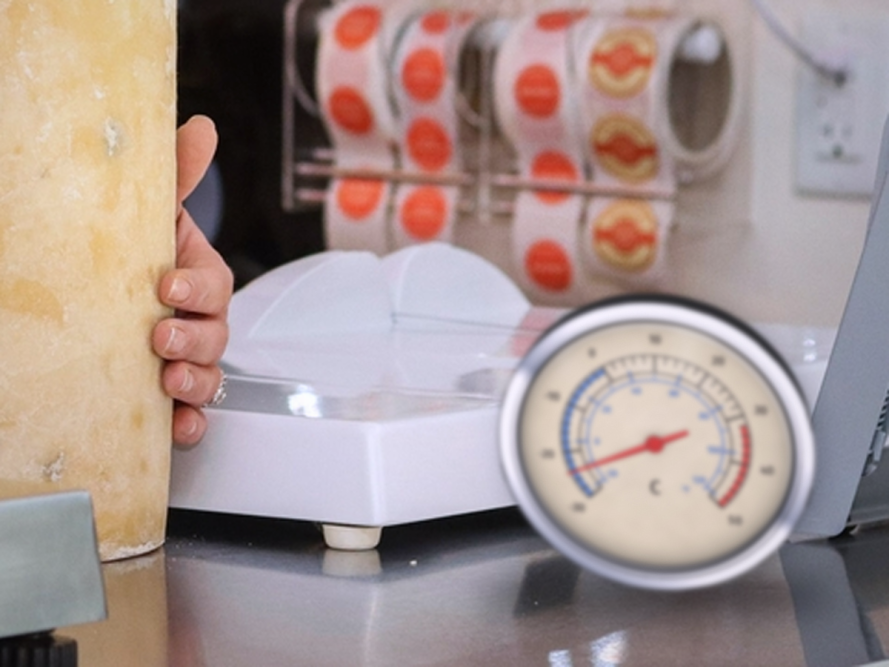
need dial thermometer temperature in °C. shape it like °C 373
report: °C -24
